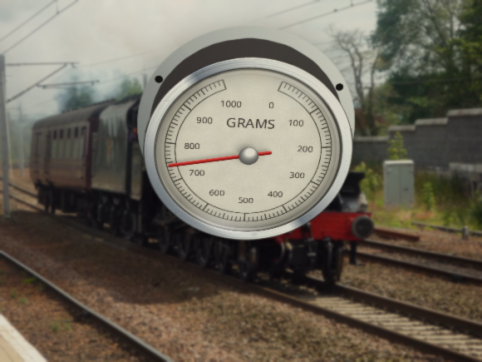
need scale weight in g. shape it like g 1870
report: g 750
